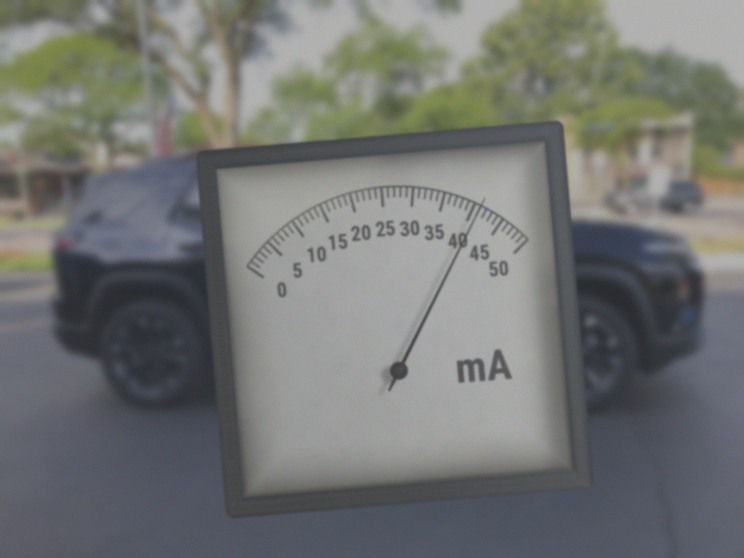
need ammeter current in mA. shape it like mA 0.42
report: mA 41
